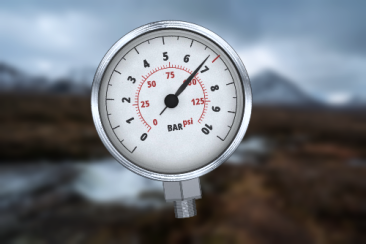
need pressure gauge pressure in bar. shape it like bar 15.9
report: bar 6.75
